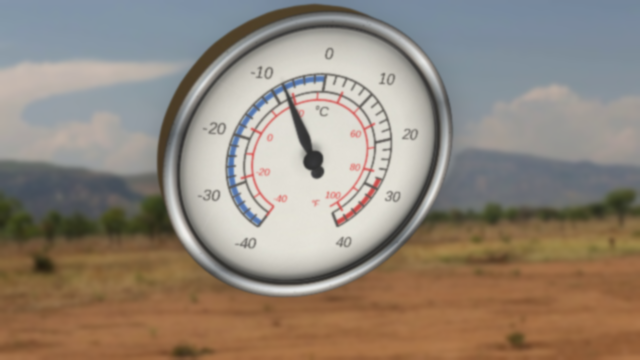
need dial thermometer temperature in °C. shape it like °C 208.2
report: °C -8
